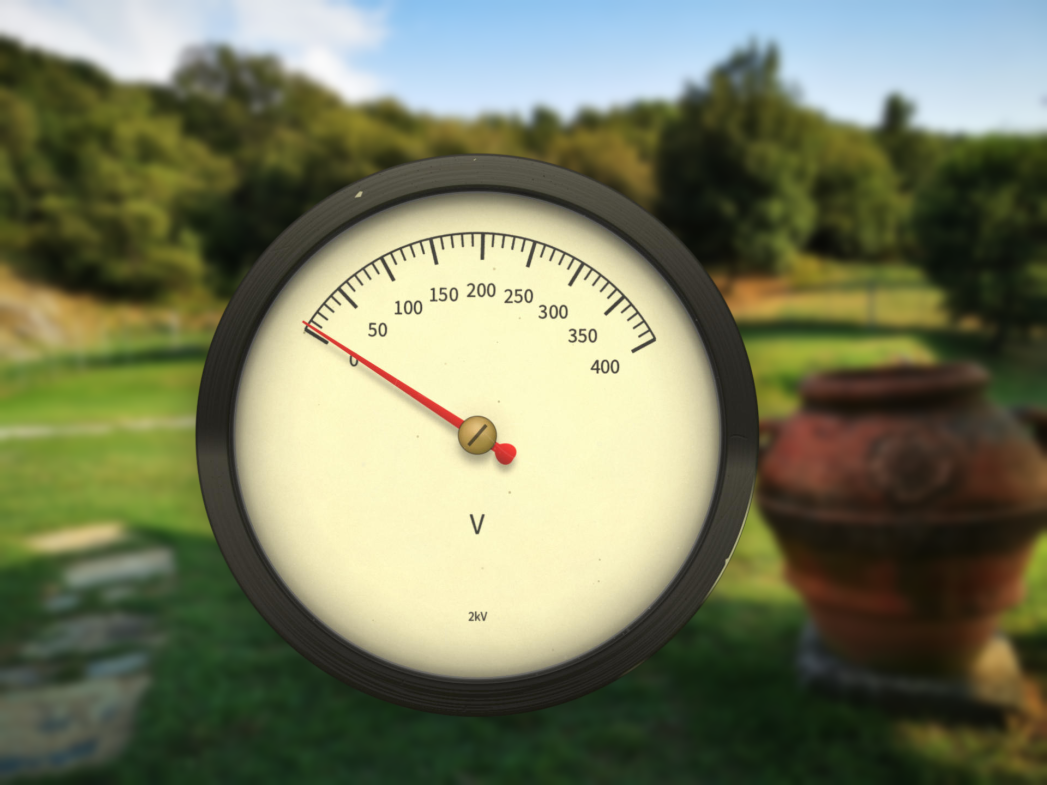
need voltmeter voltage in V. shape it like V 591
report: V 5
